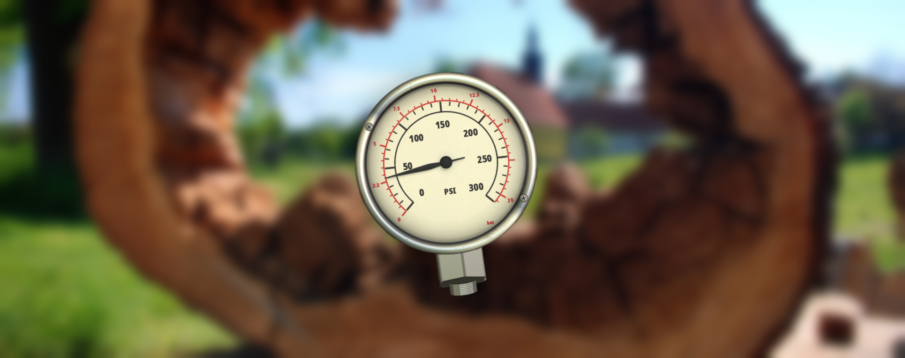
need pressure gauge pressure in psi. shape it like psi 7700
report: psi 40
